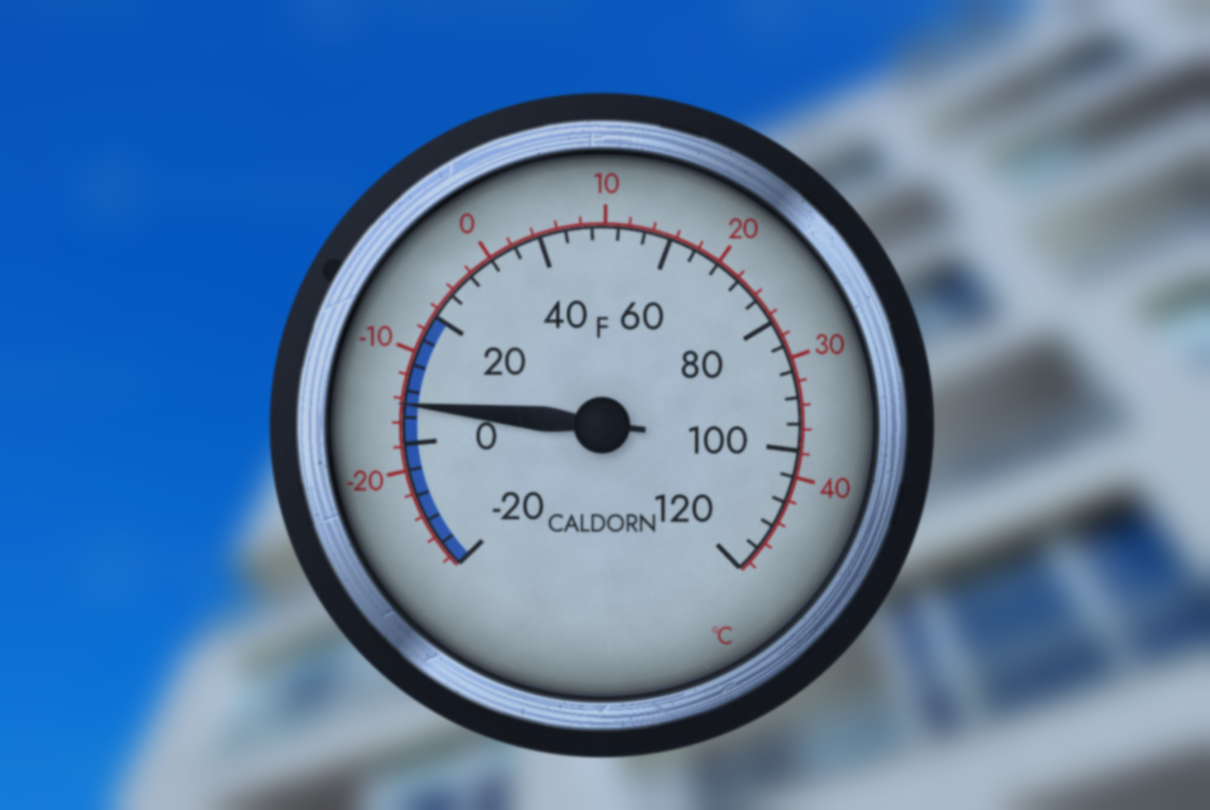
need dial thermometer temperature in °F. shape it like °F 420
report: °F 6
